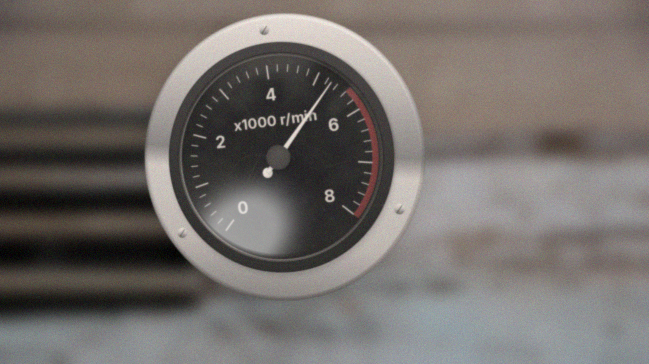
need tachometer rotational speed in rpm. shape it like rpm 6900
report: rpm 5300
